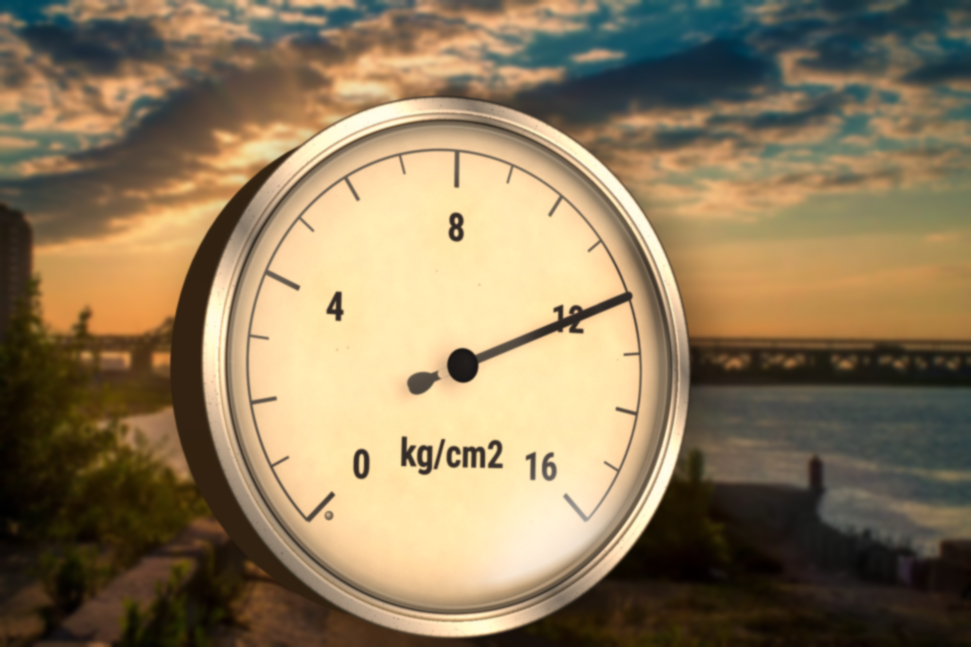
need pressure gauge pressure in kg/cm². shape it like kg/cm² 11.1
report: kg/cm² 12
